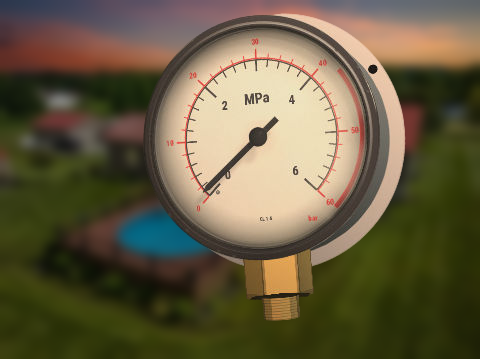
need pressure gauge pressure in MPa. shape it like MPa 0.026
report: MPa 0.1
